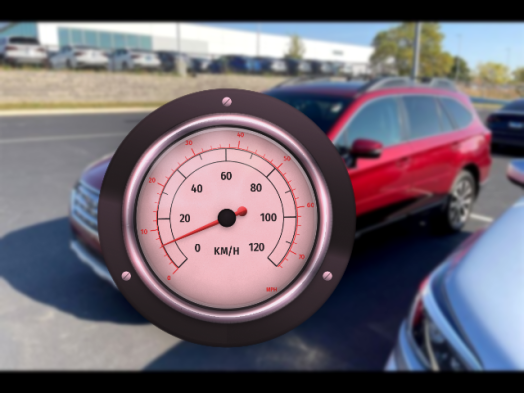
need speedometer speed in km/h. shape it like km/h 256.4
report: km/h 10
